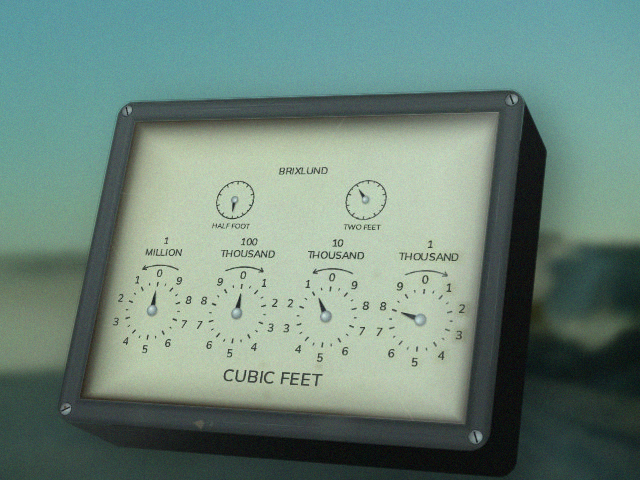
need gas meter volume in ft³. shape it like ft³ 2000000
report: ft³ 800
